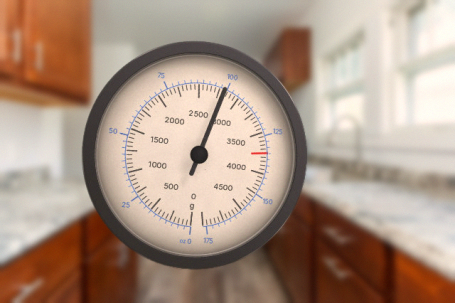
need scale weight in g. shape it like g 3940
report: g 2800
